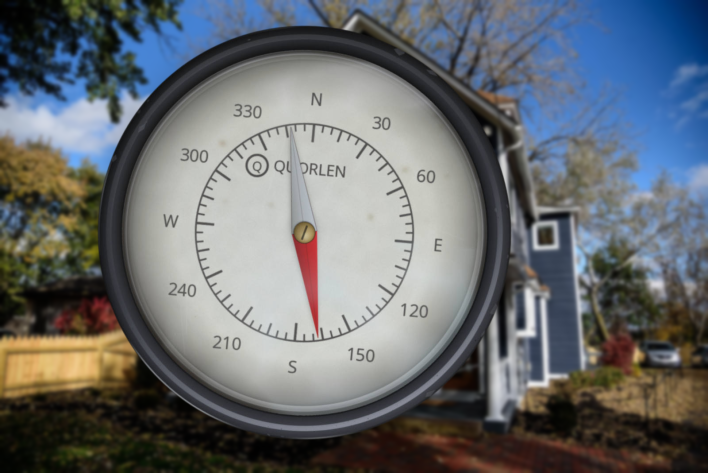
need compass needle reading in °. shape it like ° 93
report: ° 167.5
